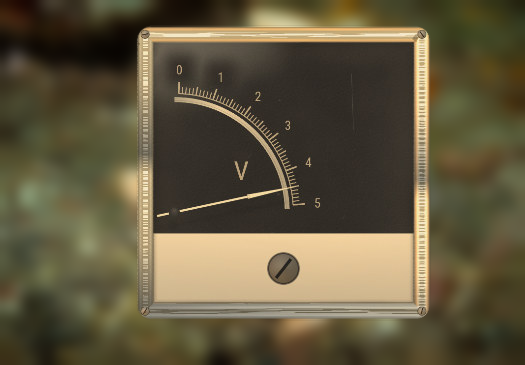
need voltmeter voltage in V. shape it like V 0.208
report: V 4.5
